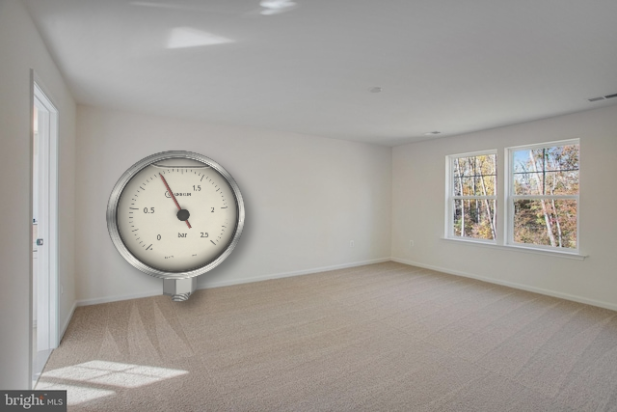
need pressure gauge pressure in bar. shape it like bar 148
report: bar 1
